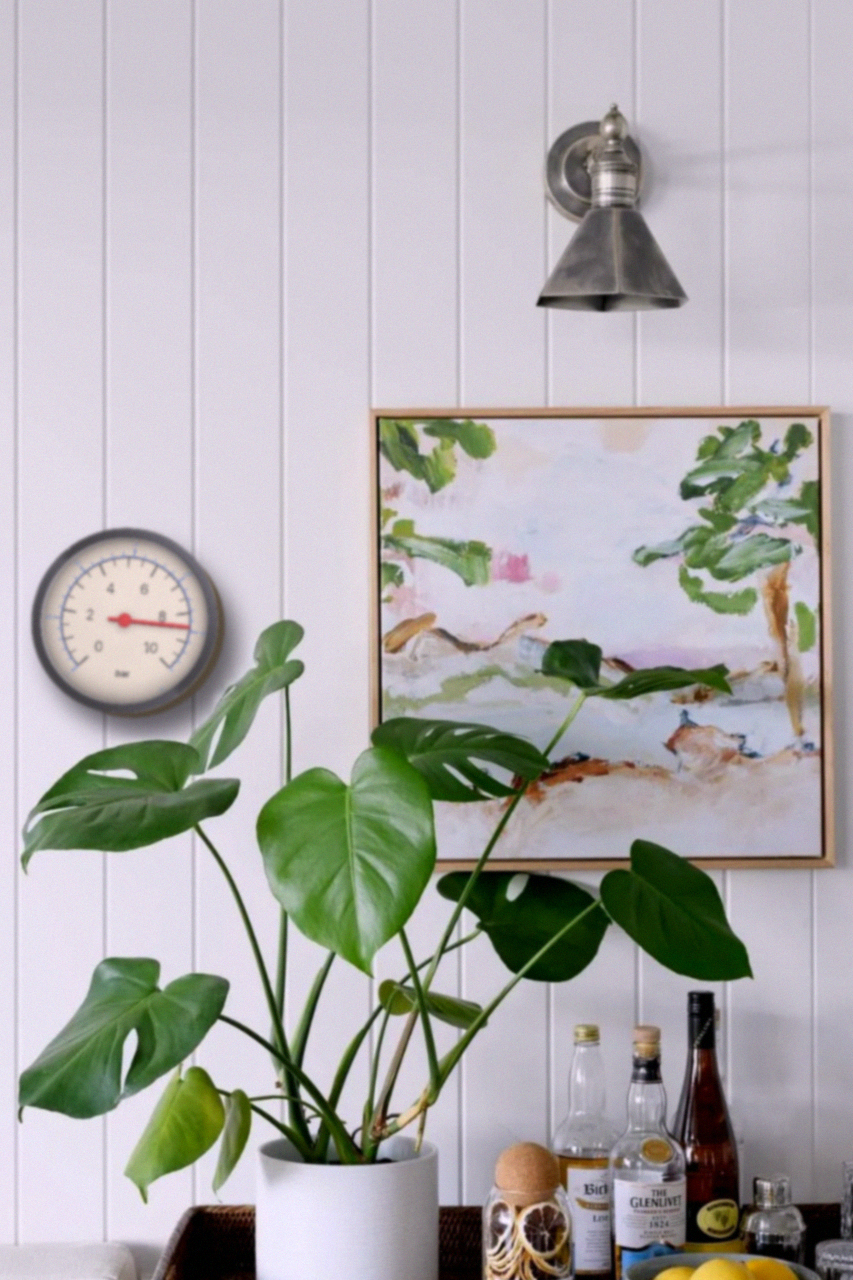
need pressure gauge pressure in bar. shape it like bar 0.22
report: bar 8.5
